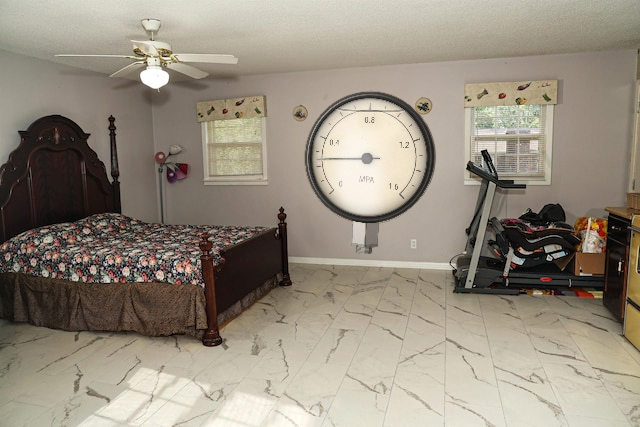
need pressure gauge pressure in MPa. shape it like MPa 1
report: MPa 0.25
